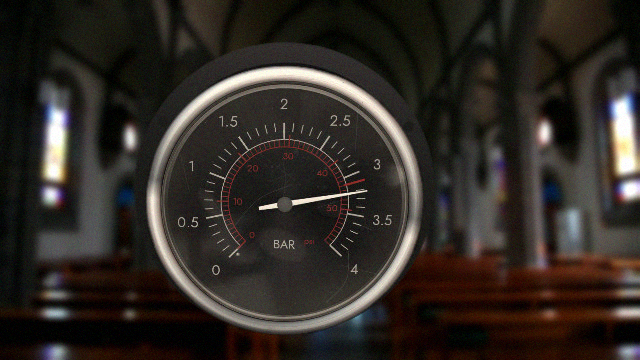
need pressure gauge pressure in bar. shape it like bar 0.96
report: bar 3.2
